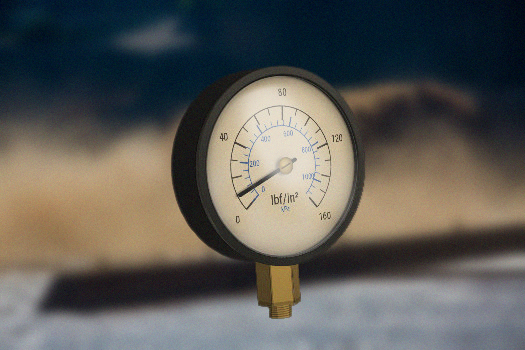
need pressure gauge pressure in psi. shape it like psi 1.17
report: psi 10
